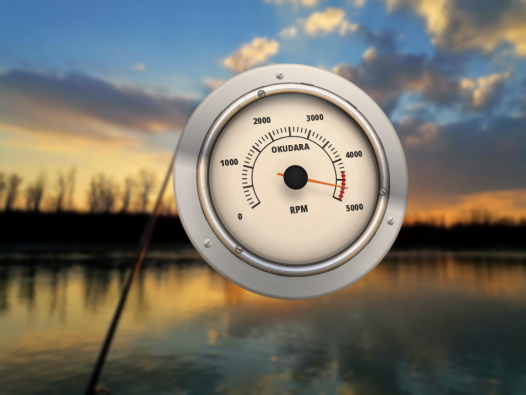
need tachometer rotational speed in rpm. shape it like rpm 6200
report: rpm 4700
